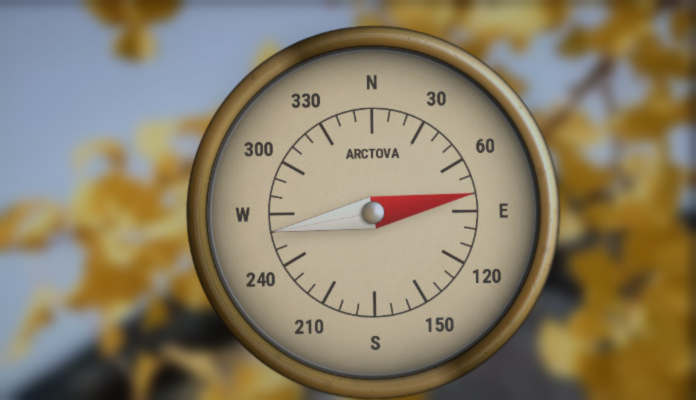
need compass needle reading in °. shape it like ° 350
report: ° 80
